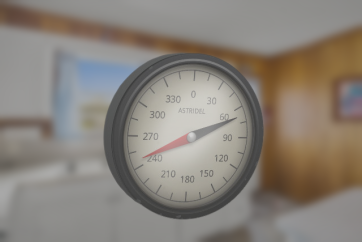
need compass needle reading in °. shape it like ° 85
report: ° 247.5
